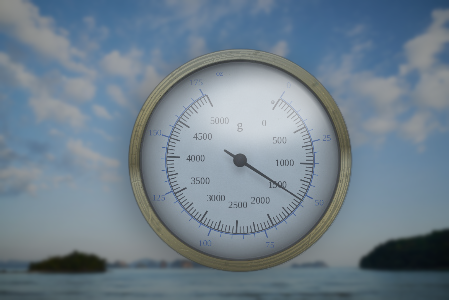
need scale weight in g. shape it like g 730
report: g 1500
